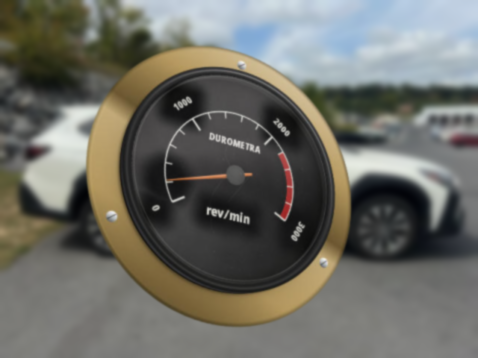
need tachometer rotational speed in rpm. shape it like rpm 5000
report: rpm 200
